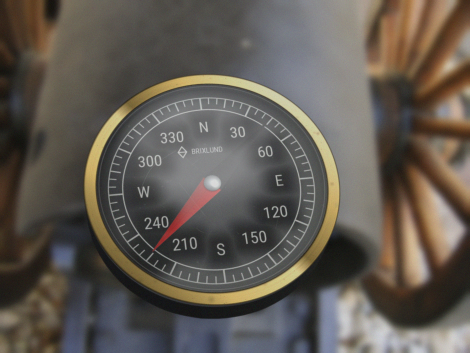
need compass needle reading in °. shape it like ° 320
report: ° 225
